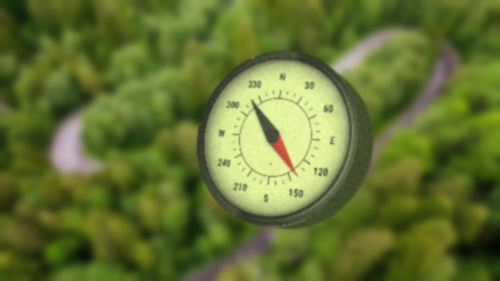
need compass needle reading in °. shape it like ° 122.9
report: ° 140
